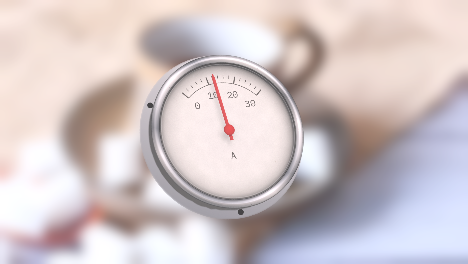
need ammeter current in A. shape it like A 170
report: A 12
